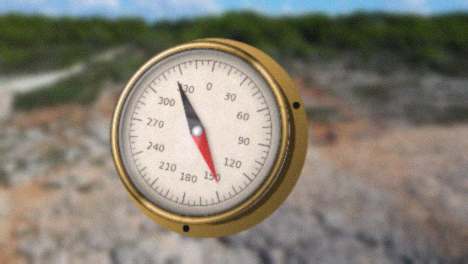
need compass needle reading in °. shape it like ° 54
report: ° 145
